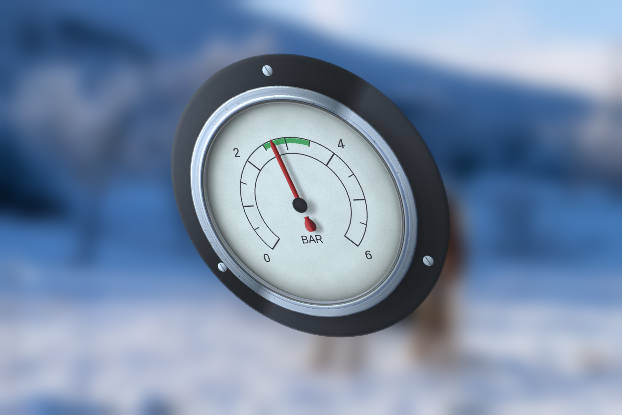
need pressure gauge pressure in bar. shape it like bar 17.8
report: bar 2.75
